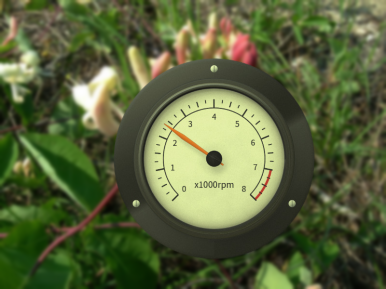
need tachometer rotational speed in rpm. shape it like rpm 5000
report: rpm 2375
